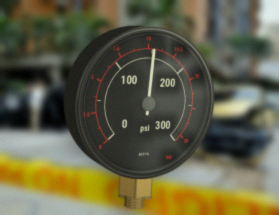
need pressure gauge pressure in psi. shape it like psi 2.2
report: psi 150
